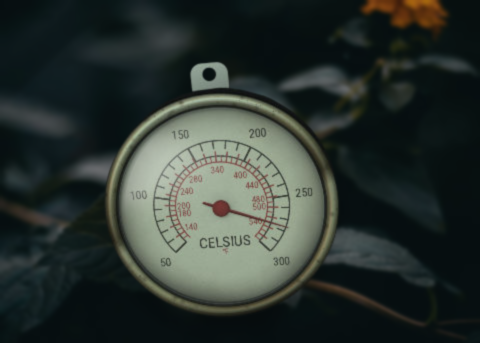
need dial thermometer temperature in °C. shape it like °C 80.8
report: °C 275
